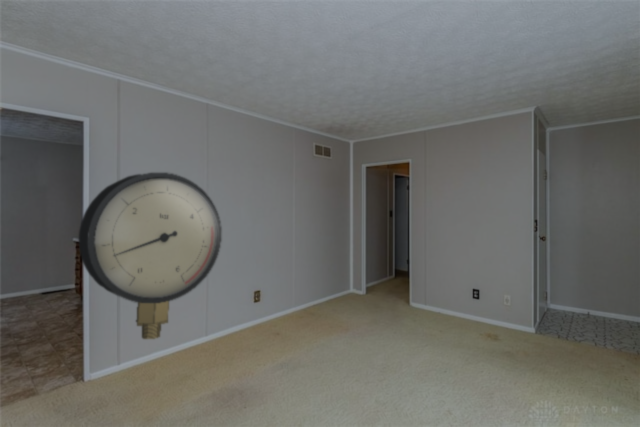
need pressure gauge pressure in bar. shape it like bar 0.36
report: bar 0.75
